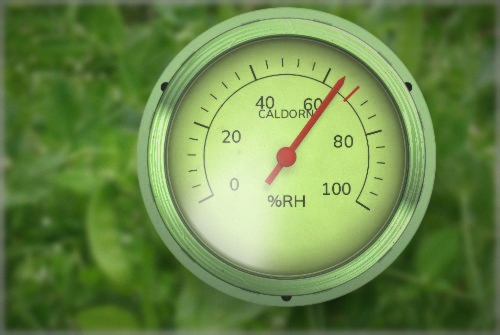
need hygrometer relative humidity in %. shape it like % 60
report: % 64
